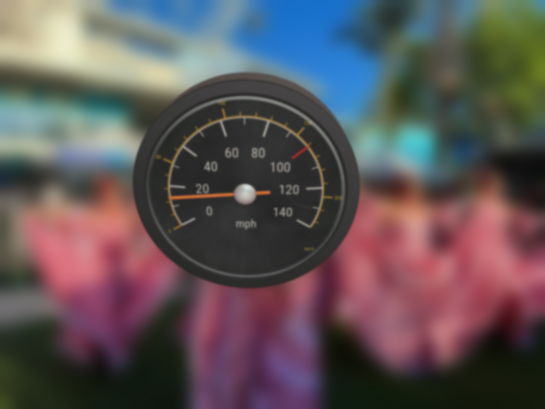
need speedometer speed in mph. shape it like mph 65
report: mph 15
